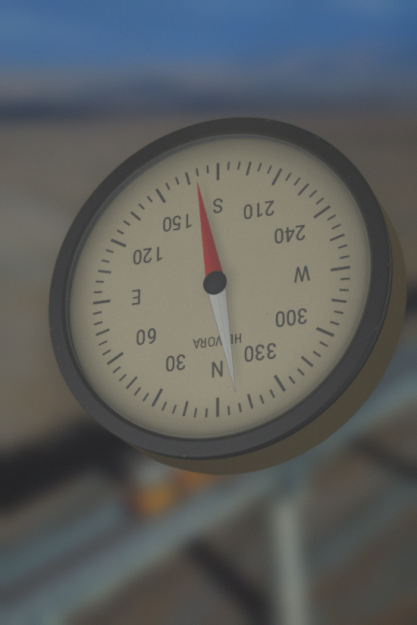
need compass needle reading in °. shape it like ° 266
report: ° 170
